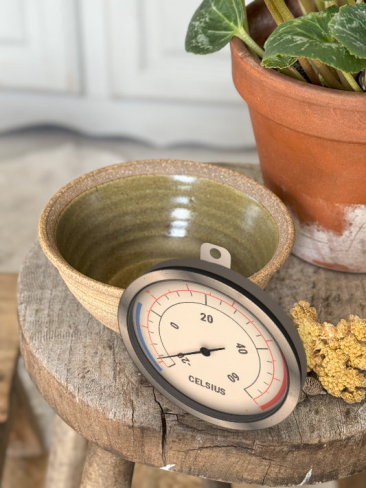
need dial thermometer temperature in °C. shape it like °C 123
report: °C -16
